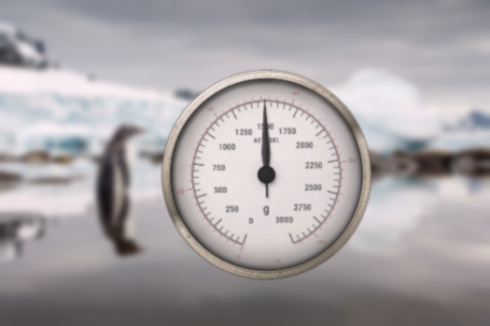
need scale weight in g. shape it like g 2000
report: g 1500
